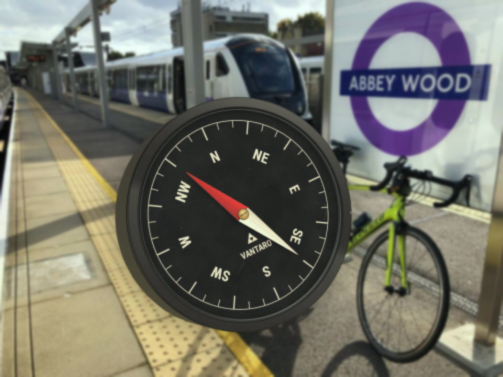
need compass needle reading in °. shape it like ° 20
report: ° 330
